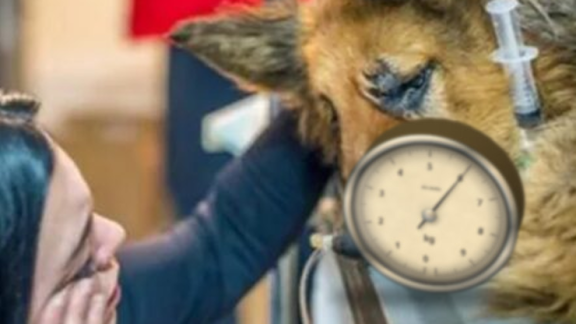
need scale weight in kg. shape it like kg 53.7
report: kg 6
